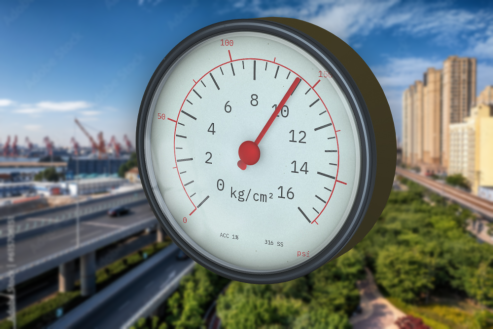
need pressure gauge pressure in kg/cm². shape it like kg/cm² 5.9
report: kg/cm² 10
